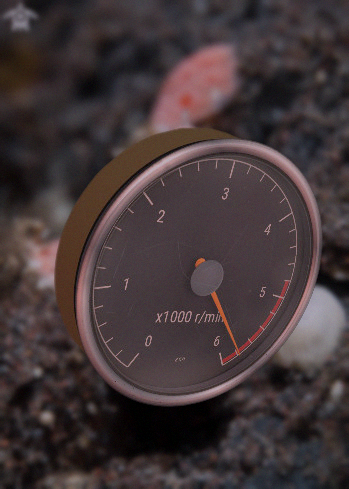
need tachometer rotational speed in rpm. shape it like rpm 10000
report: rpm 5800
